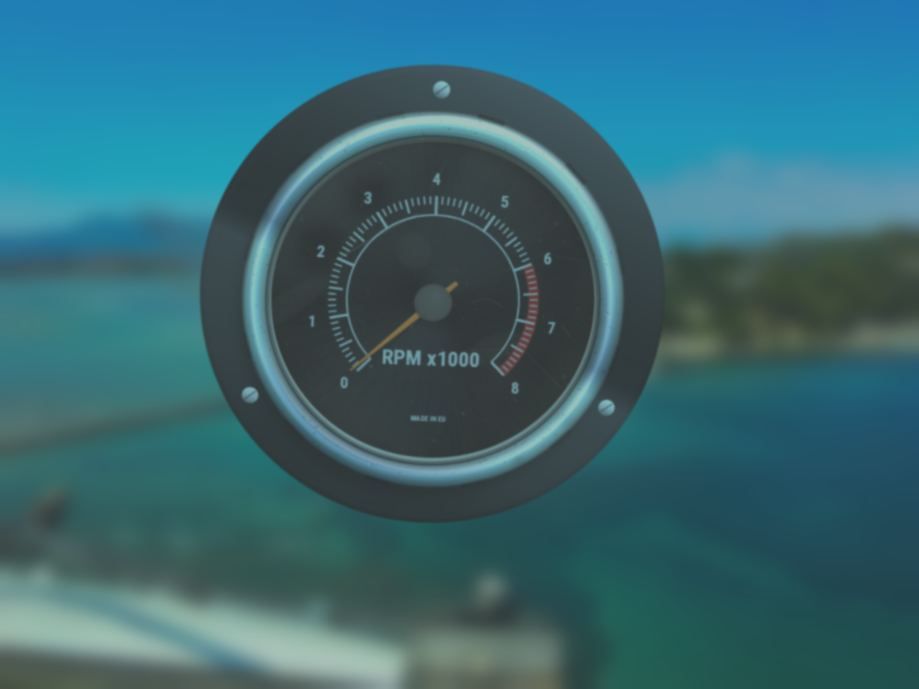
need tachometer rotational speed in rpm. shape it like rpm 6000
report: rpm 100
